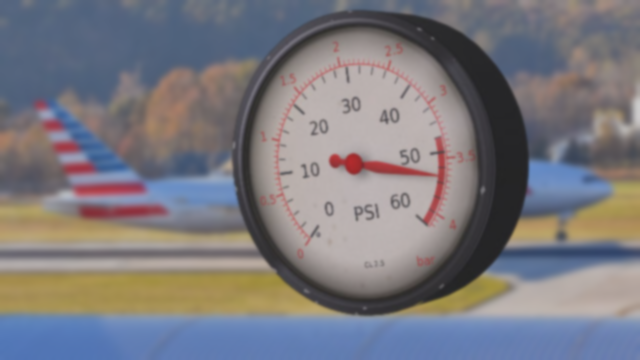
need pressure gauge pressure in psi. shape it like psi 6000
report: psi 53
